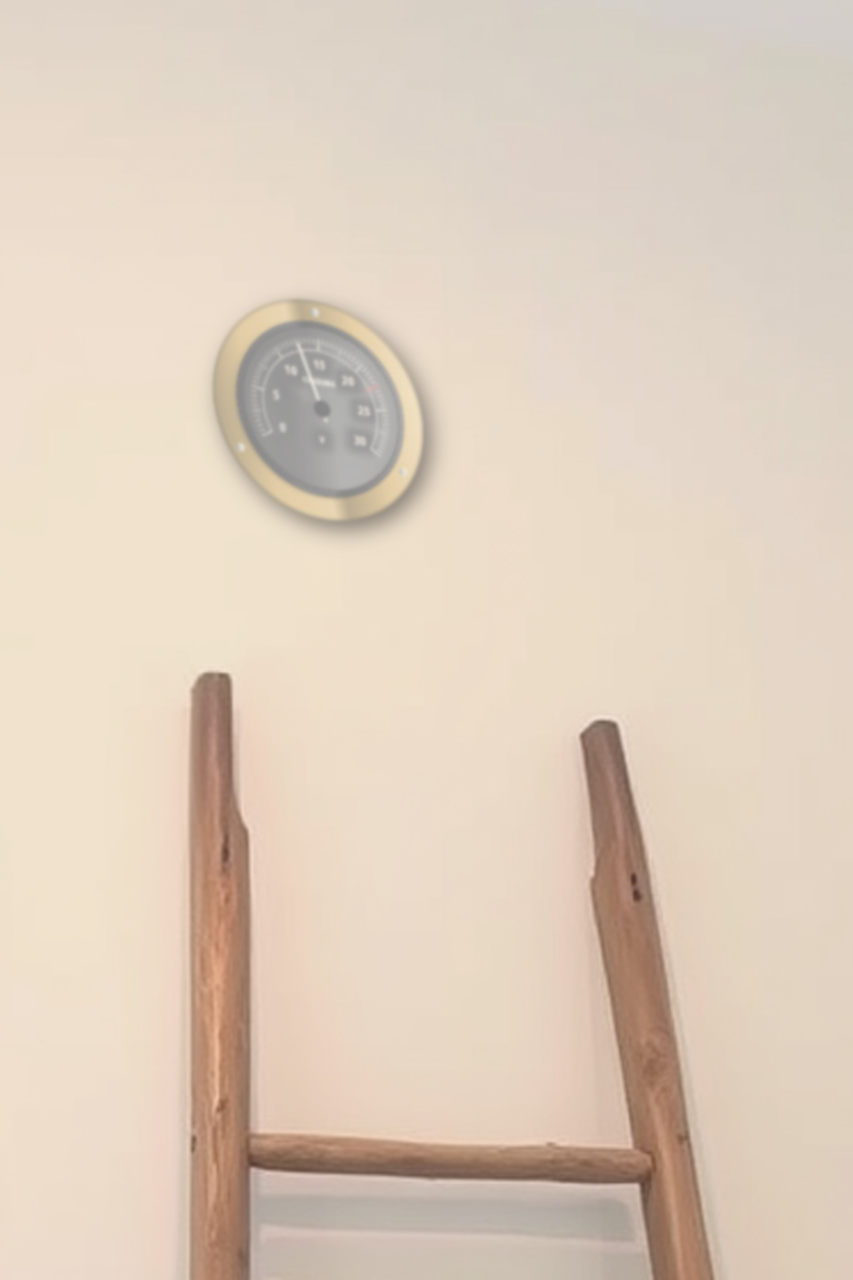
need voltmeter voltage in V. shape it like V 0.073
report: V 12.5
